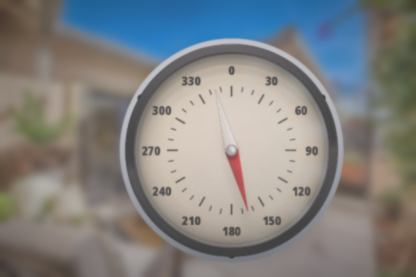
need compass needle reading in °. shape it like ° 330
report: ° 165
